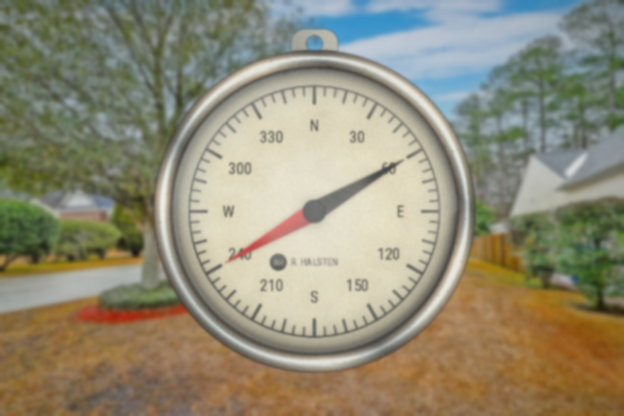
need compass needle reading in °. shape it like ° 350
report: ° 240
